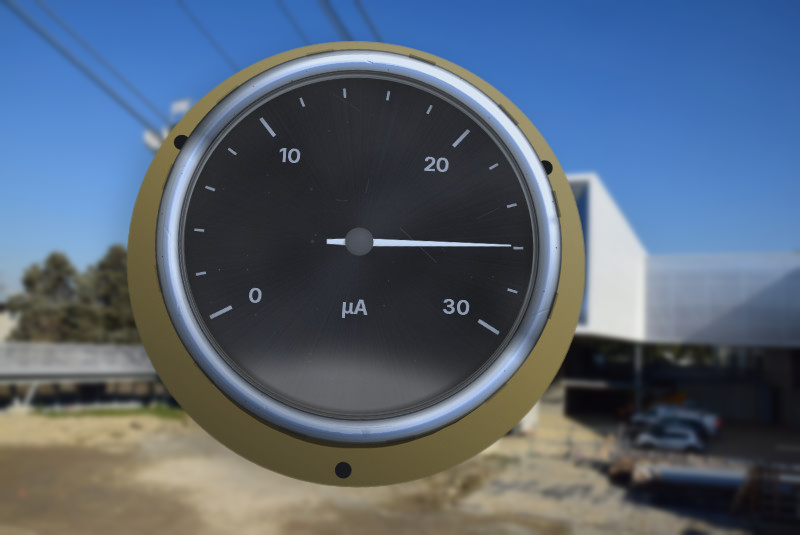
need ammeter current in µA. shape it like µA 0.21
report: µA 26
